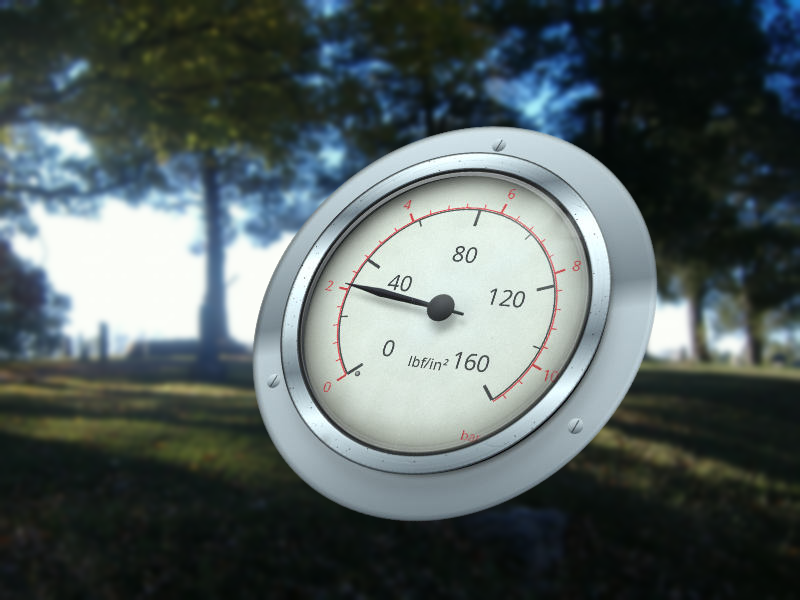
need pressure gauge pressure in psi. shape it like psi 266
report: psi 30
